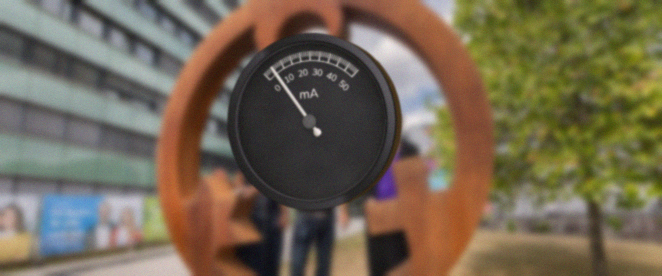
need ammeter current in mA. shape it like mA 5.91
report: mA 5
